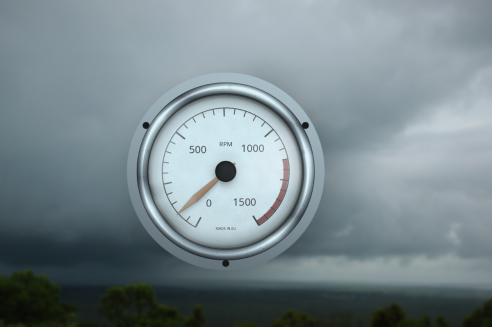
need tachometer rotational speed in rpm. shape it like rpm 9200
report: rpm 100
